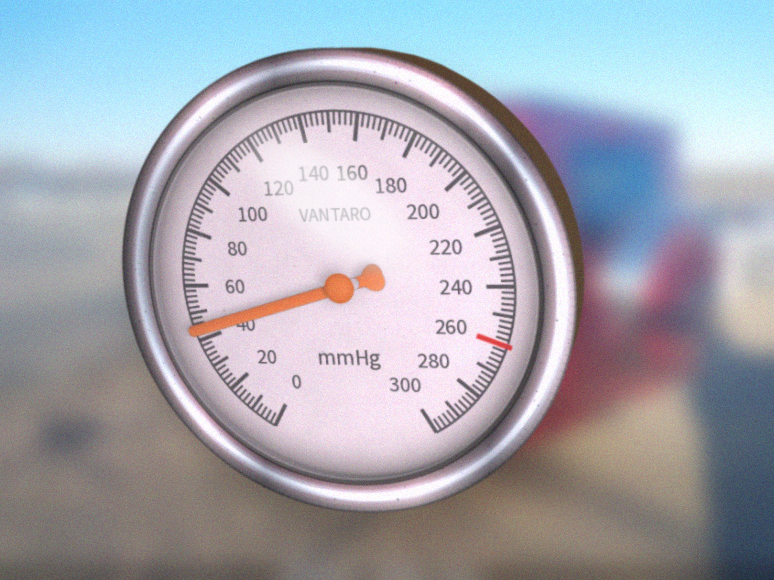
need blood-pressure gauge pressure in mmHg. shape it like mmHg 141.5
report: mmHg 44
